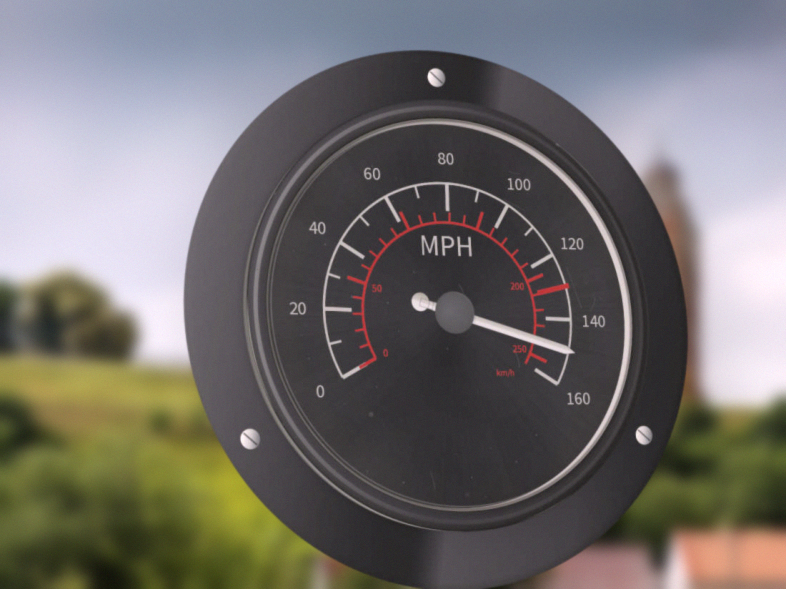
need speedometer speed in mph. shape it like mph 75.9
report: mph 150
